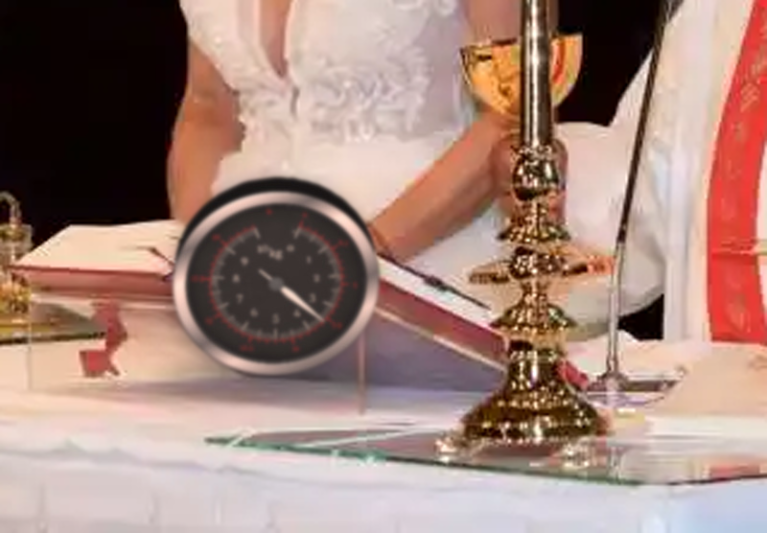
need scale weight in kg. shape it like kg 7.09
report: kg 3.5
